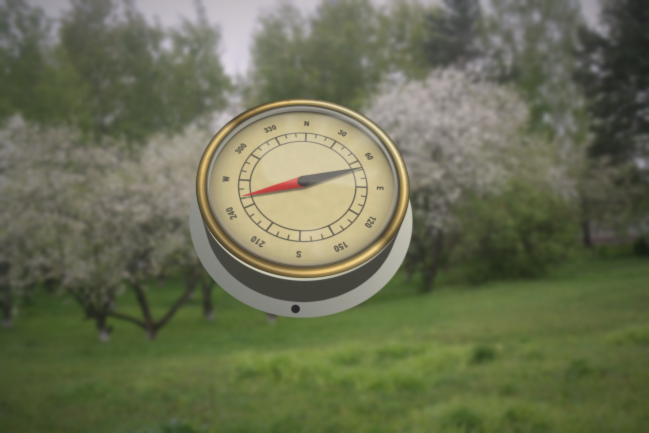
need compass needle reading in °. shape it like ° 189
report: ° 250
